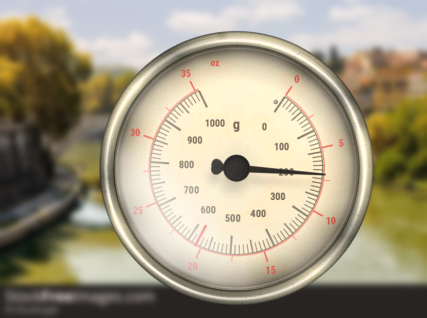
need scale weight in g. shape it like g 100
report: g 200
